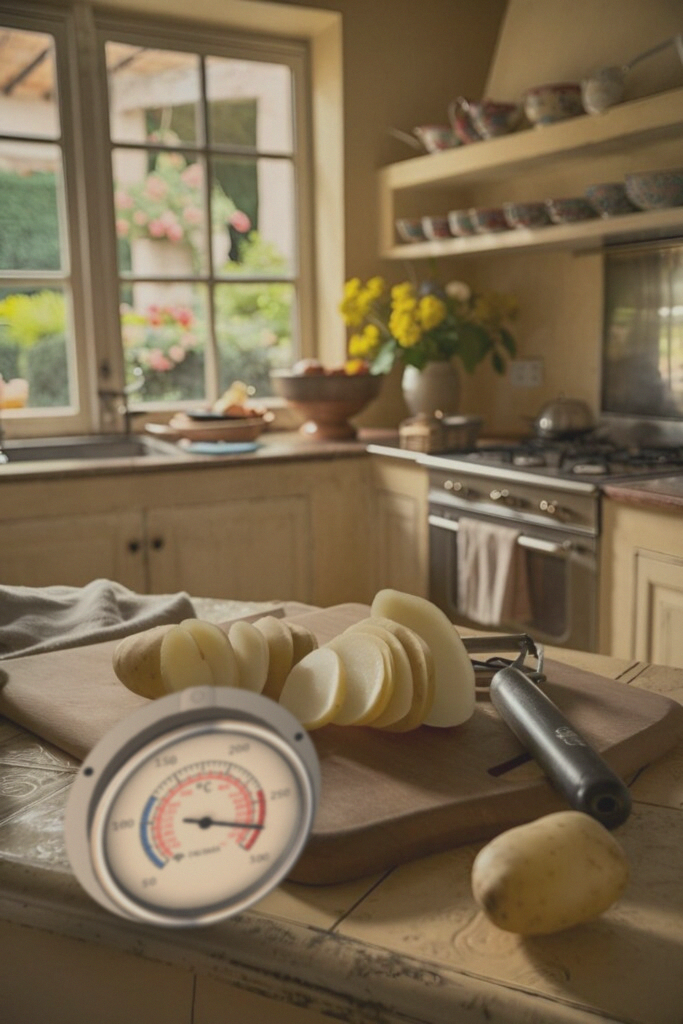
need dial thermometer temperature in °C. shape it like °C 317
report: °C 275
